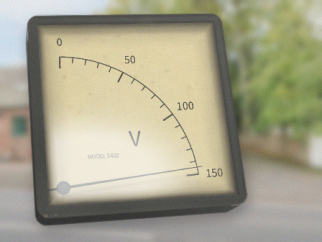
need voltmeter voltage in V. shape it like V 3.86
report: V 145
